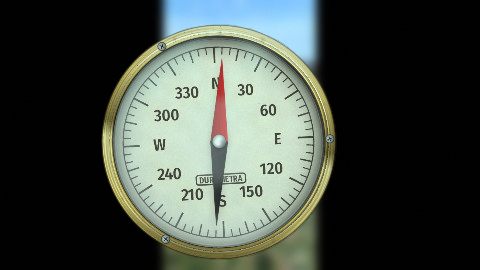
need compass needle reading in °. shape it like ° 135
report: ° 5
